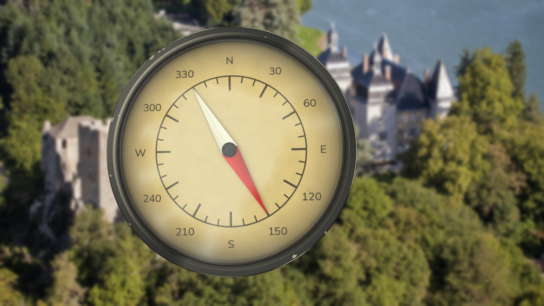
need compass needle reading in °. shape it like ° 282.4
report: ° 150
